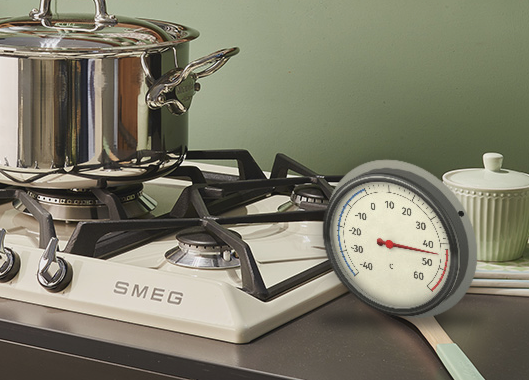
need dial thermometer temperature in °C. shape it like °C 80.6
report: °C 44
